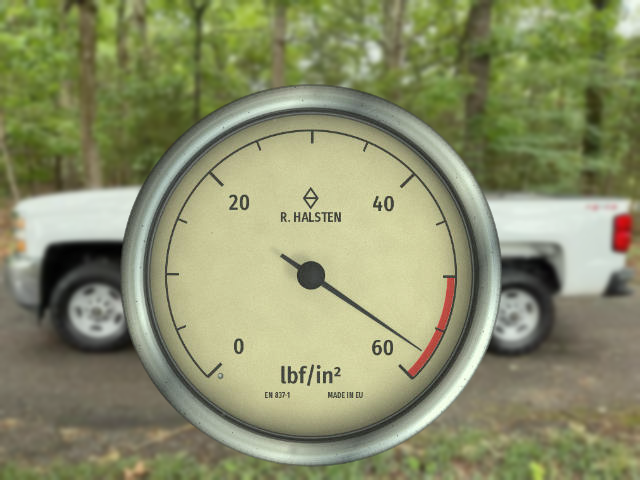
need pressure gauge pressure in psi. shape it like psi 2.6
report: psi 57.5
